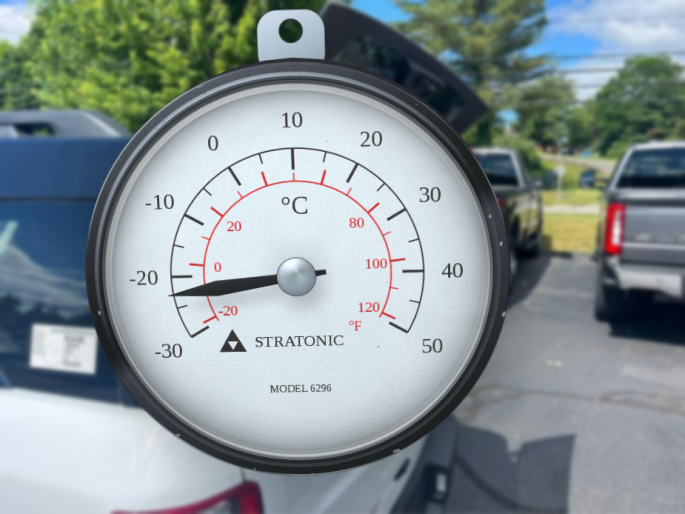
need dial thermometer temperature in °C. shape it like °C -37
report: °C -22.5
